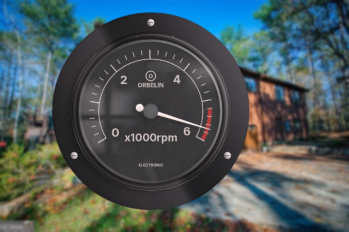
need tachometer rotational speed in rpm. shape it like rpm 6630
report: rpm 5700
